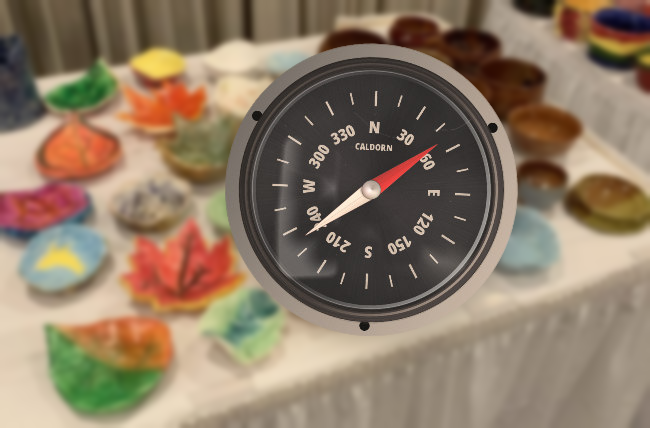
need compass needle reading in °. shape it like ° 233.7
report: ° 52.5
